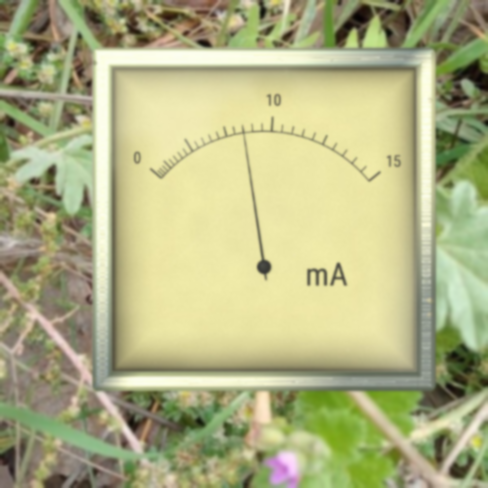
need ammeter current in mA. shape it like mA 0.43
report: mA 8.5
